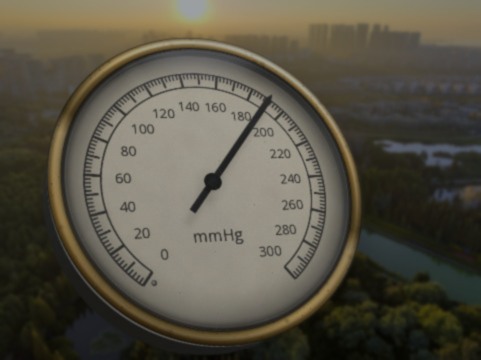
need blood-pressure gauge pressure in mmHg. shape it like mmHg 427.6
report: mmHg 190
